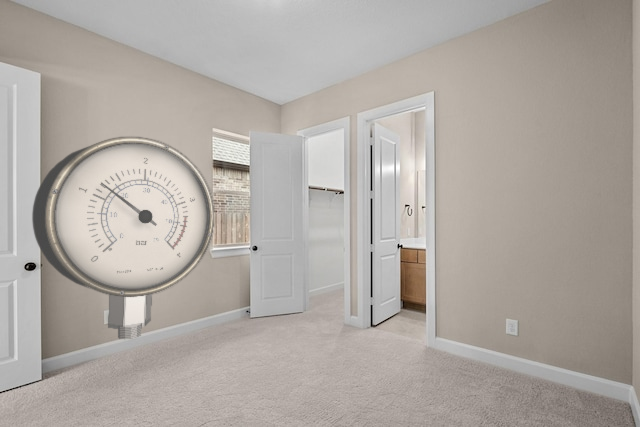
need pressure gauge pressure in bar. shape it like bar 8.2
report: bar 1.2
